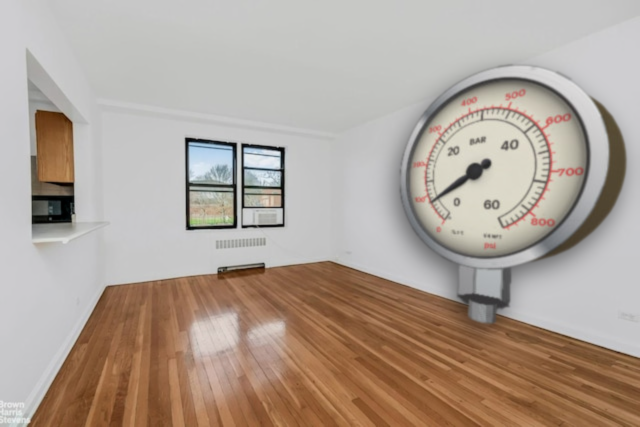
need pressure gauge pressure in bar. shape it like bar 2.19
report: bar 5
